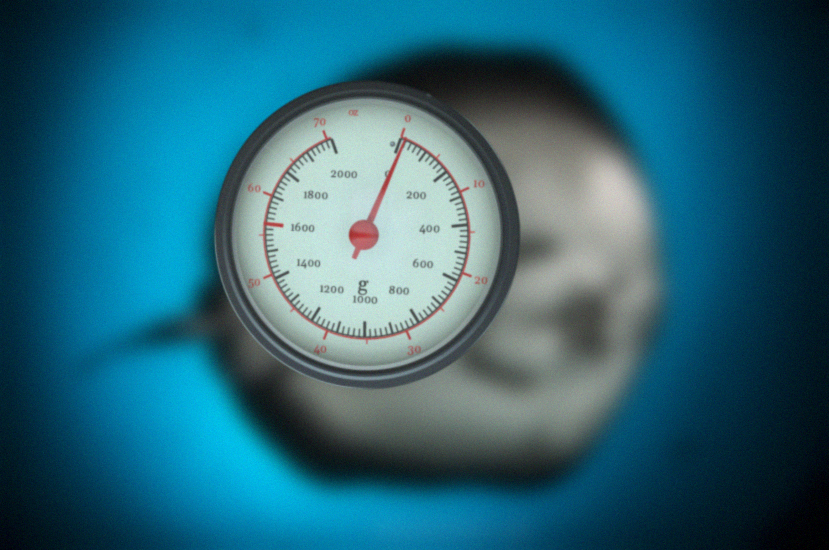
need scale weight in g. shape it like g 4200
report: g 20
